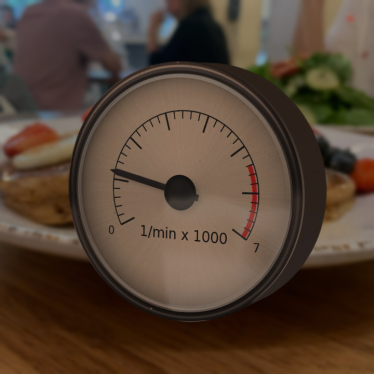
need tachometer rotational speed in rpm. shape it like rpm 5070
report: rpm 1200
